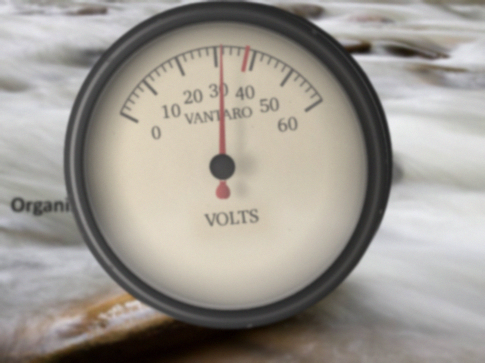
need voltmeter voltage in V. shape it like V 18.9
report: V 32
